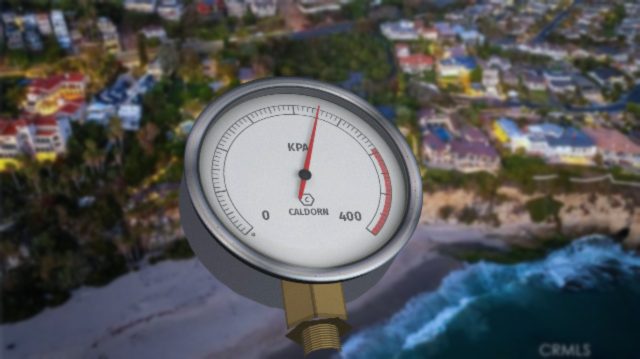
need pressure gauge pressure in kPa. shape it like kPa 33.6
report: kPa 225
